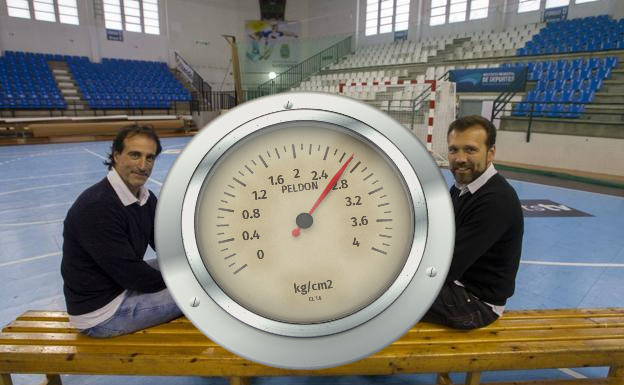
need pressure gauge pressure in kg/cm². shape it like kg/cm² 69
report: kg/cm² 2.7
